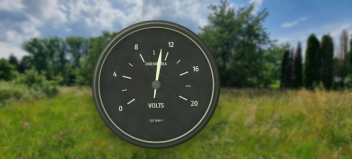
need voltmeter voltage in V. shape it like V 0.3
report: V 11
